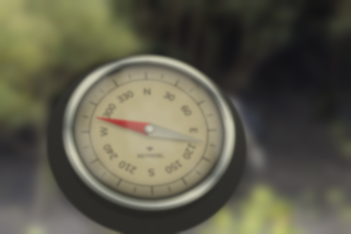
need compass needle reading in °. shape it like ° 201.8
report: ° 285
